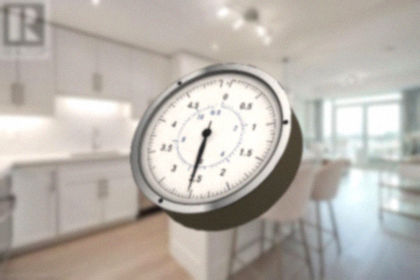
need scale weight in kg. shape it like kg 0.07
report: kg 2.5
